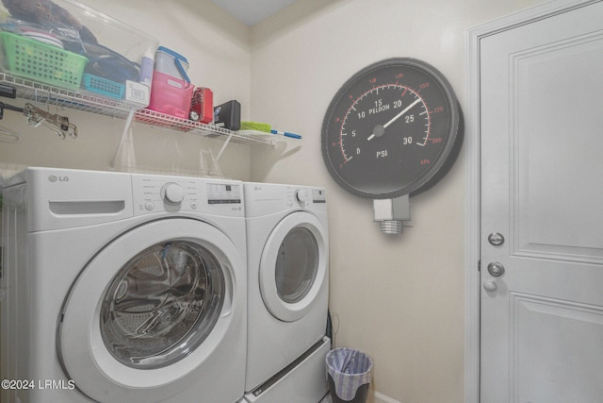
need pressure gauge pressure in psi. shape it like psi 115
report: psi 23
